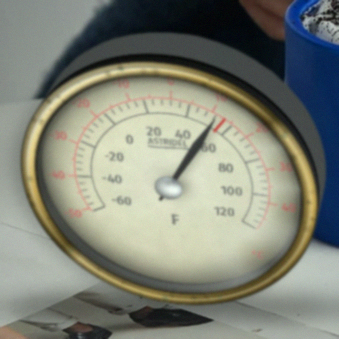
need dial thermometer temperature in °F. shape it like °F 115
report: °F 52
